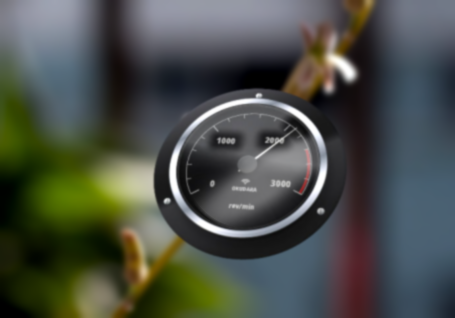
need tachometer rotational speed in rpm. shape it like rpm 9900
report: rpm 2100
